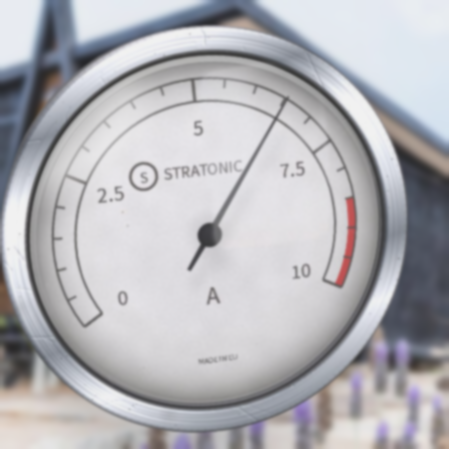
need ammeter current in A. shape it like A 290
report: A 6.5
